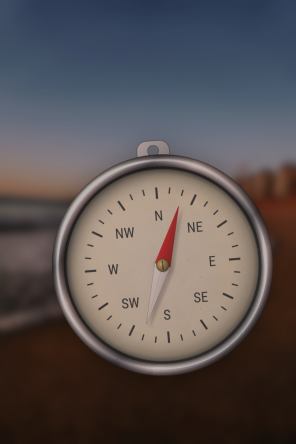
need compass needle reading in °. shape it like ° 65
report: ° 20
